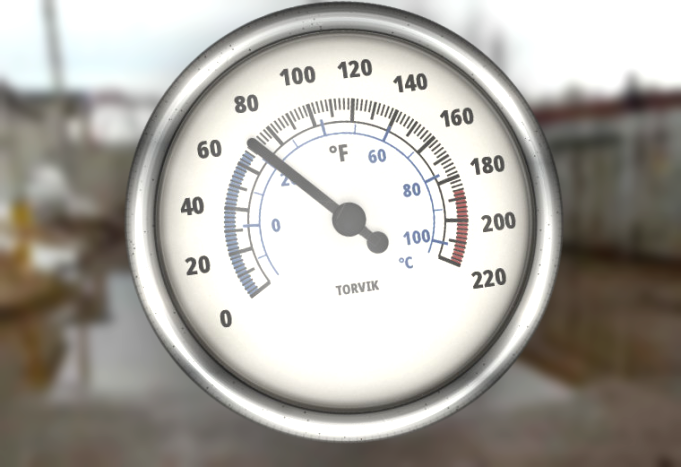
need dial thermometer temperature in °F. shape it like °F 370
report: °F 70
